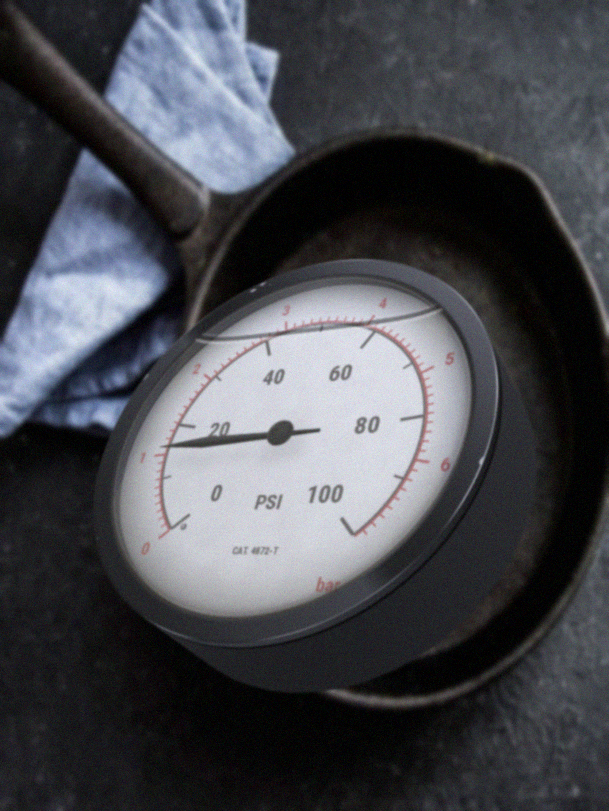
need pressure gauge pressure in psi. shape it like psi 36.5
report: psi 15
